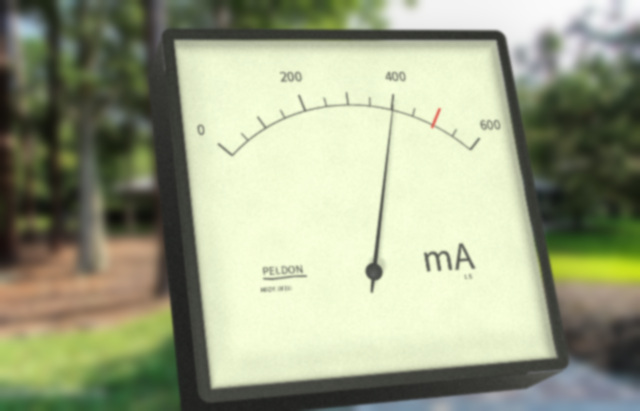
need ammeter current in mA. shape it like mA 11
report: mA 400
